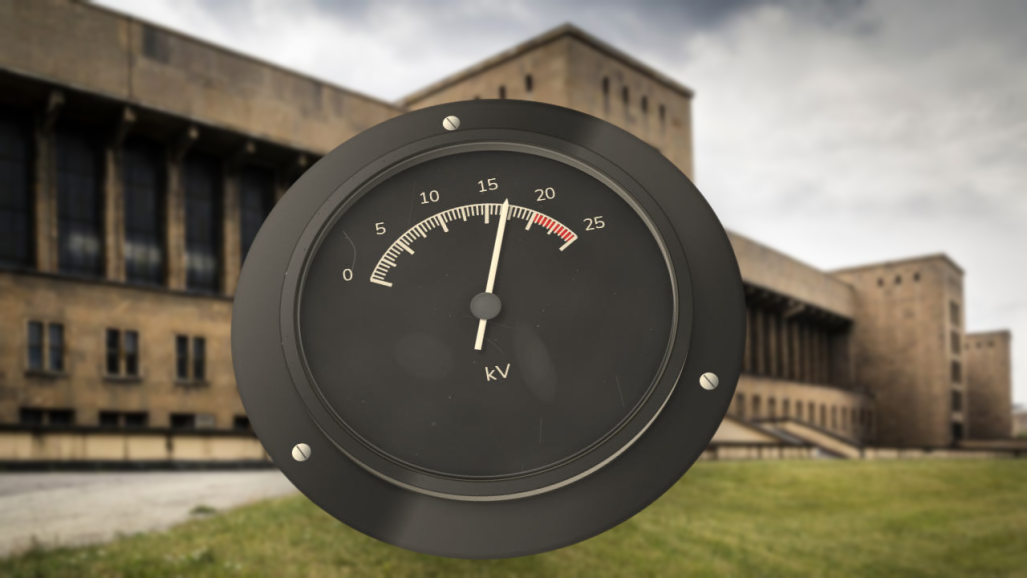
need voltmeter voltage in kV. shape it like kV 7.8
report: kV 17
